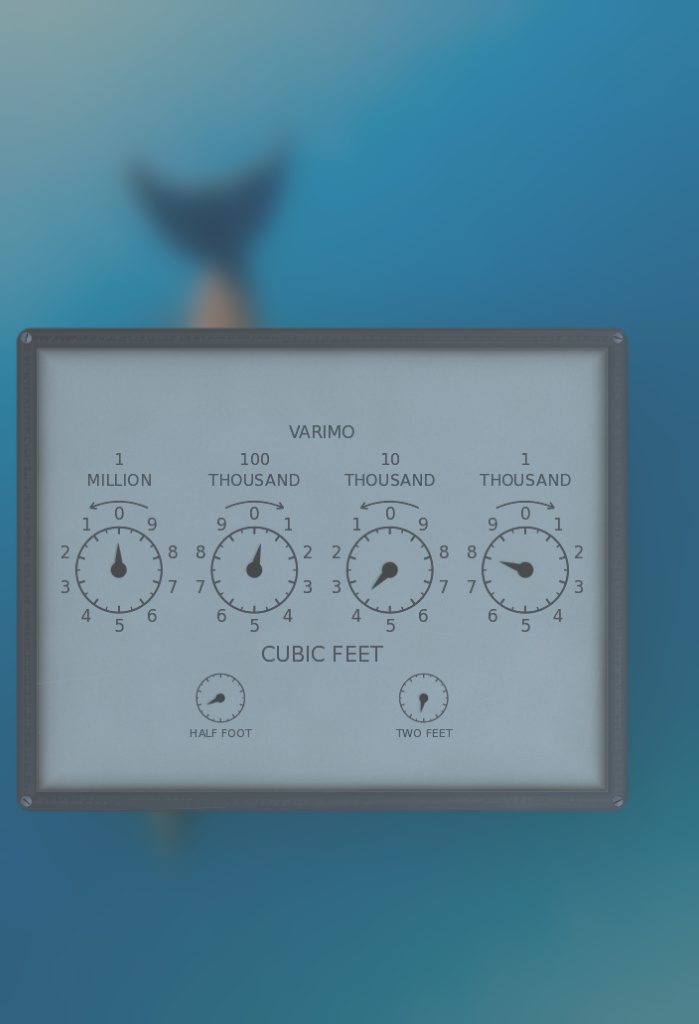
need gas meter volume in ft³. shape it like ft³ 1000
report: ft³ 3800
